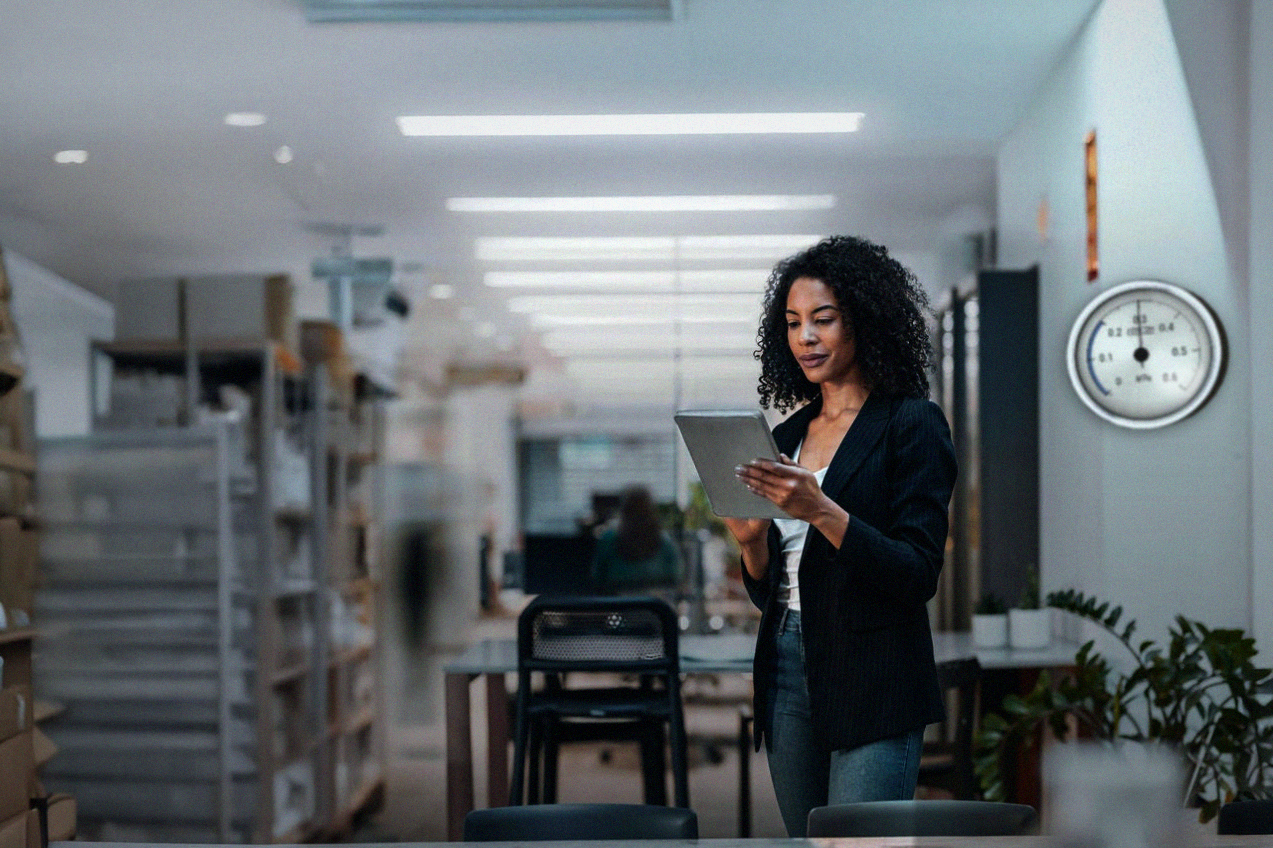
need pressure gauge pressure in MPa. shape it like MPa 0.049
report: MPa 0.3
